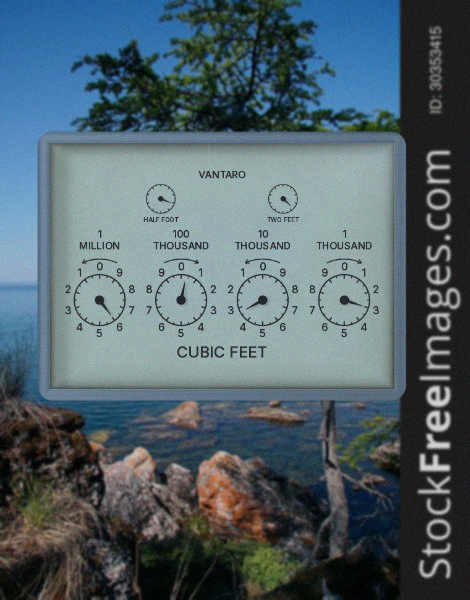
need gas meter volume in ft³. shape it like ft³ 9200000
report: ft³ 603300
